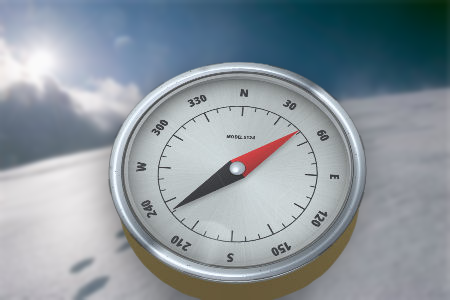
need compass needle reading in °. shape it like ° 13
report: ° 50
